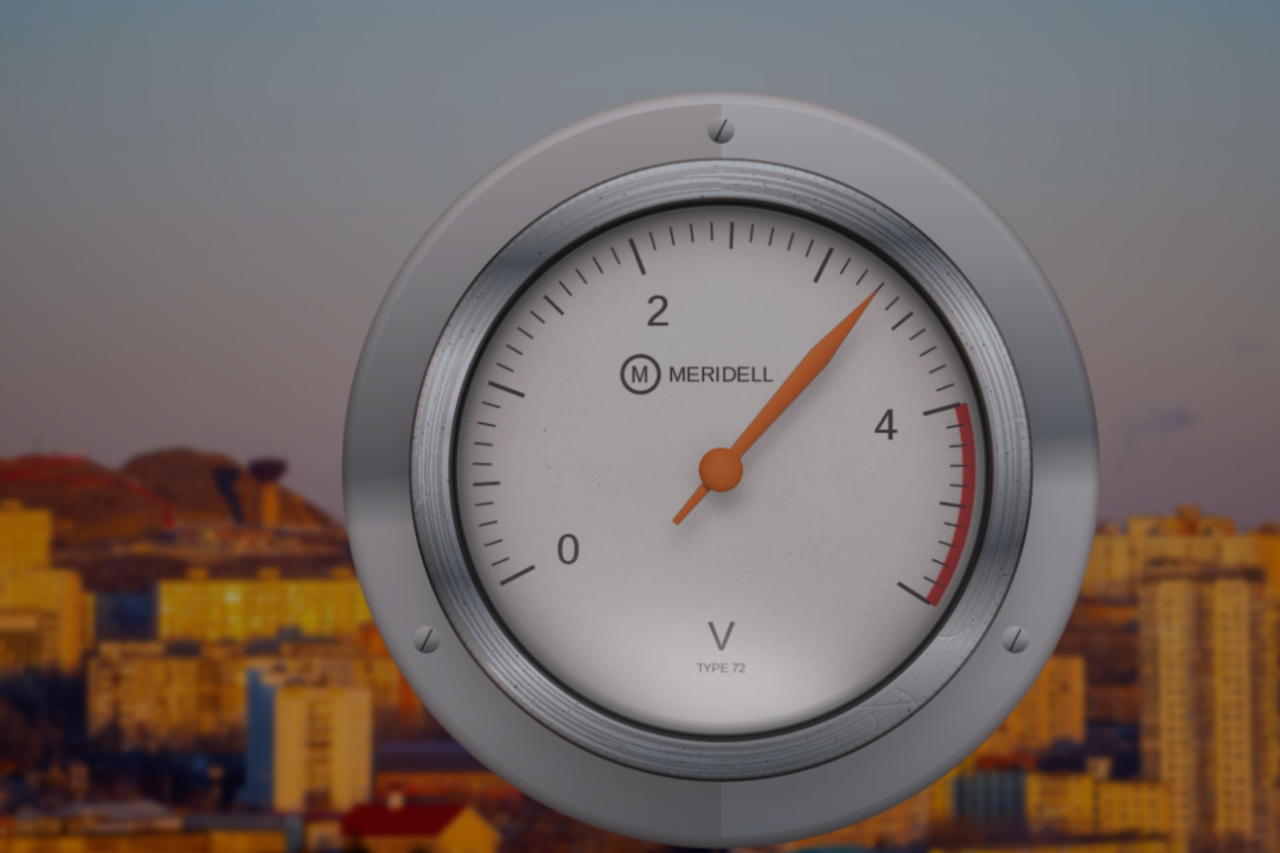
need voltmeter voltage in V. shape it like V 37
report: V 3.3
